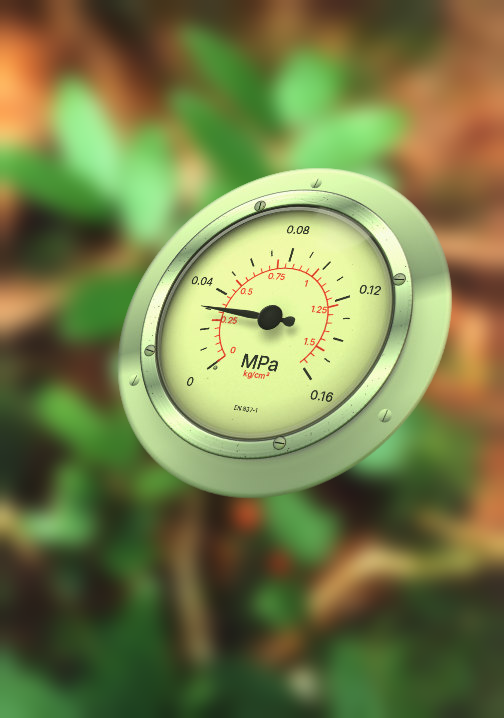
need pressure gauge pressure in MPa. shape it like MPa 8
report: MPa 0.03
